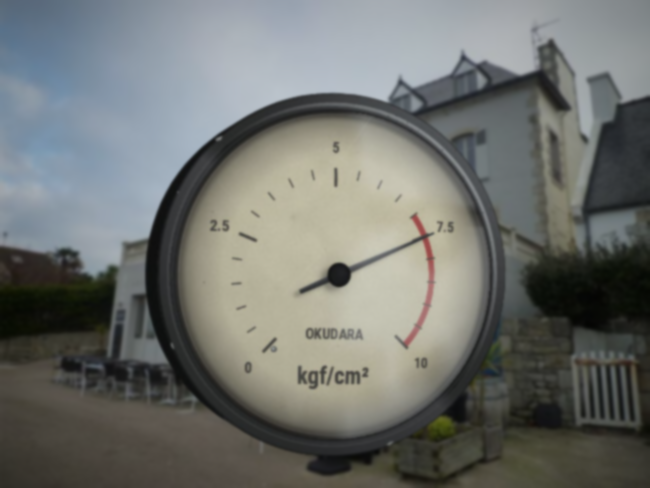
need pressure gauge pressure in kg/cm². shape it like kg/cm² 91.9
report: kg/cm² 7.5
